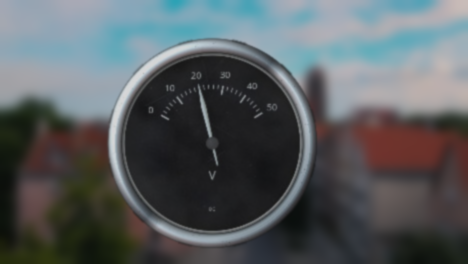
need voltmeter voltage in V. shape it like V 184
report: V 20
